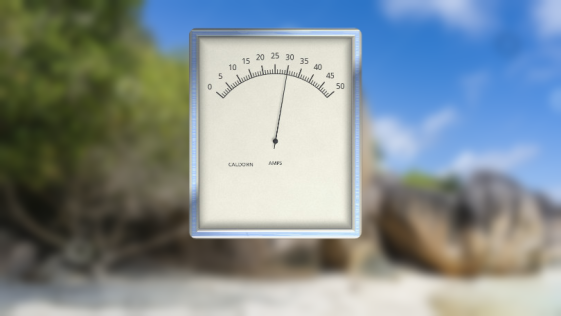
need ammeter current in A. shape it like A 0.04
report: A 30
